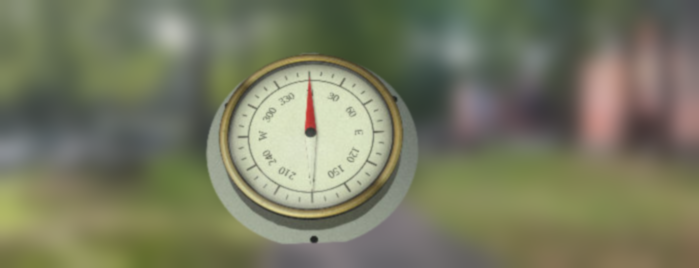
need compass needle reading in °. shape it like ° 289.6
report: ° 0
